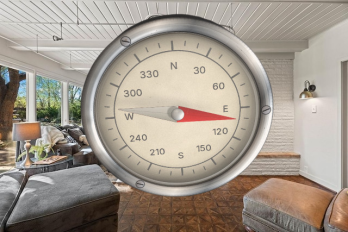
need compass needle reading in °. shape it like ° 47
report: ° 100
